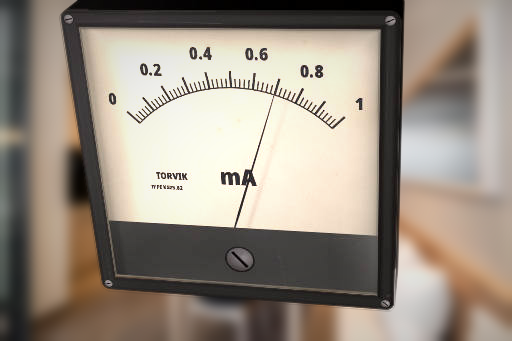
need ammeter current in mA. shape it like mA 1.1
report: mA 0.7
